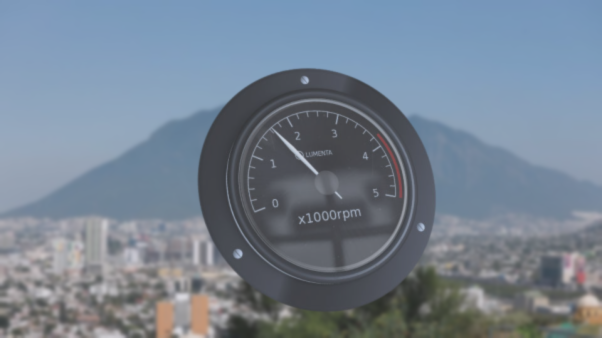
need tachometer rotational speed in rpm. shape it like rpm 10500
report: rpm 1600
